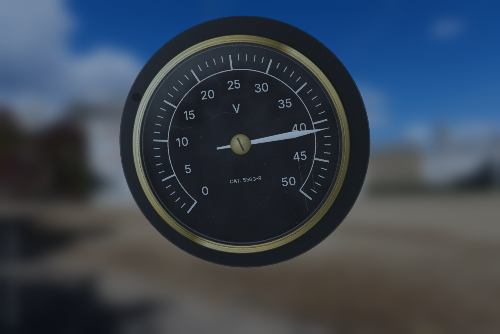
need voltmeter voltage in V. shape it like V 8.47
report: V 41
